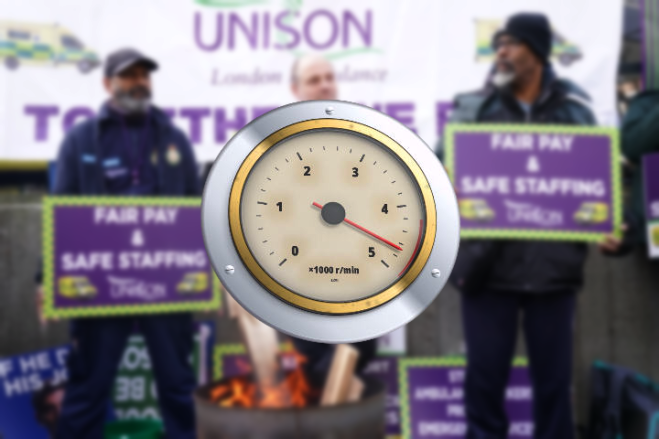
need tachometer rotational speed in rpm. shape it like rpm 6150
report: rpm 4700
